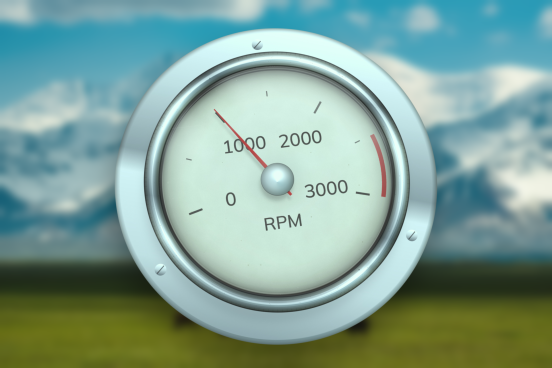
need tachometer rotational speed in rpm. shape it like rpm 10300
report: rpm 1000
